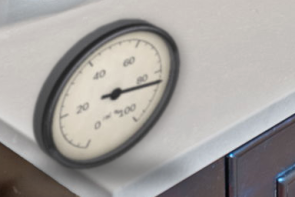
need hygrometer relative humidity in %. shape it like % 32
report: % 84
